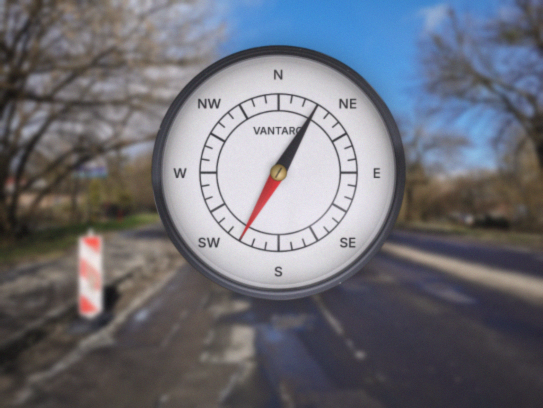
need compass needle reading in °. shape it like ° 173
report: ° 210
